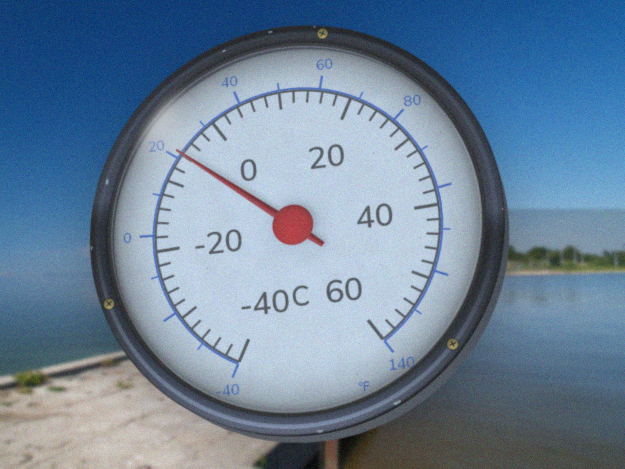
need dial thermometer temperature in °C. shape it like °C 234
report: °C -6
